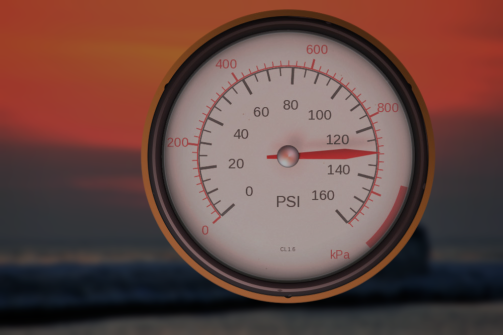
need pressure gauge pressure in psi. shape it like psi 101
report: psi 130
